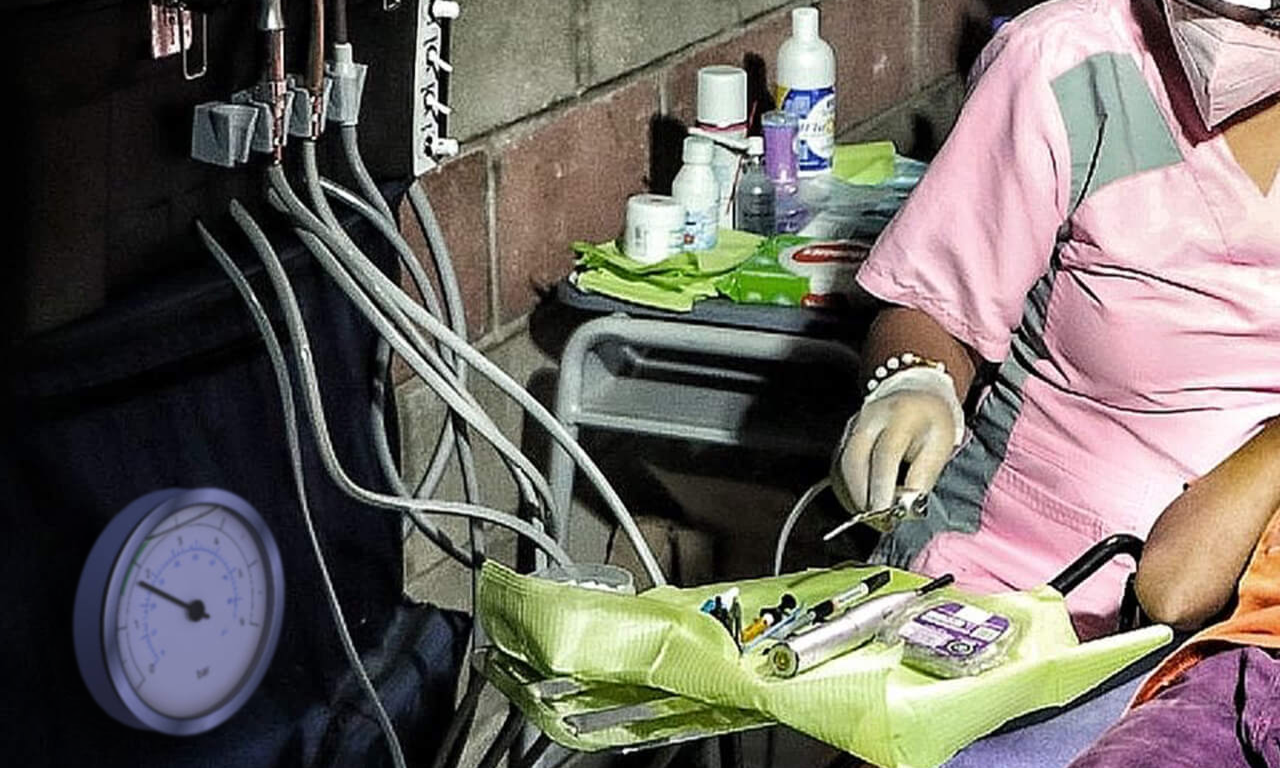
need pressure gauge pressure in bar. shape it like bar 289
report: bar 1.75
